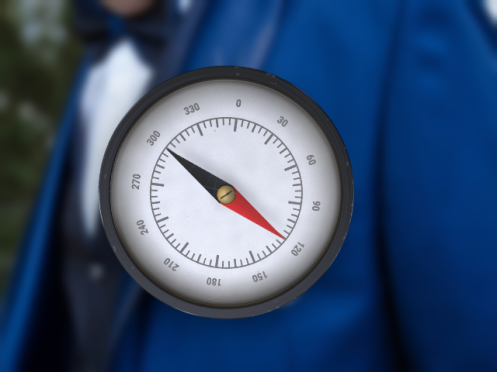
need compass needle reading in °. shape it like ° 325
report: ° 120
